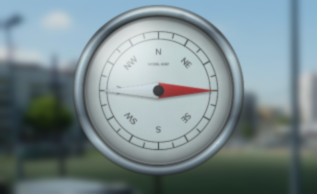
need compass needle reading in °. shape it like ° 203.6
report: ° 90
